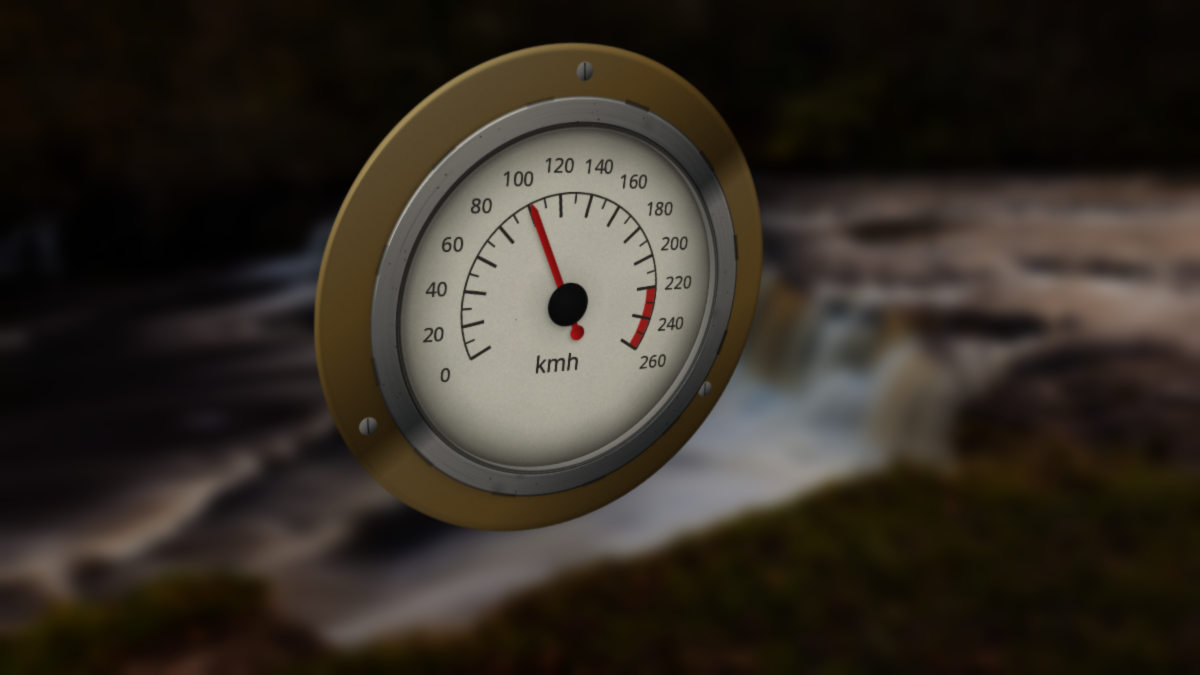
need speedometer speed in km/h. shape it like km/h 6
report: km/h 100
